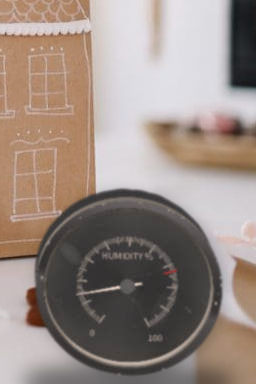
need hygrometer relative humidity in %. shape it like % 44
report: % 15
